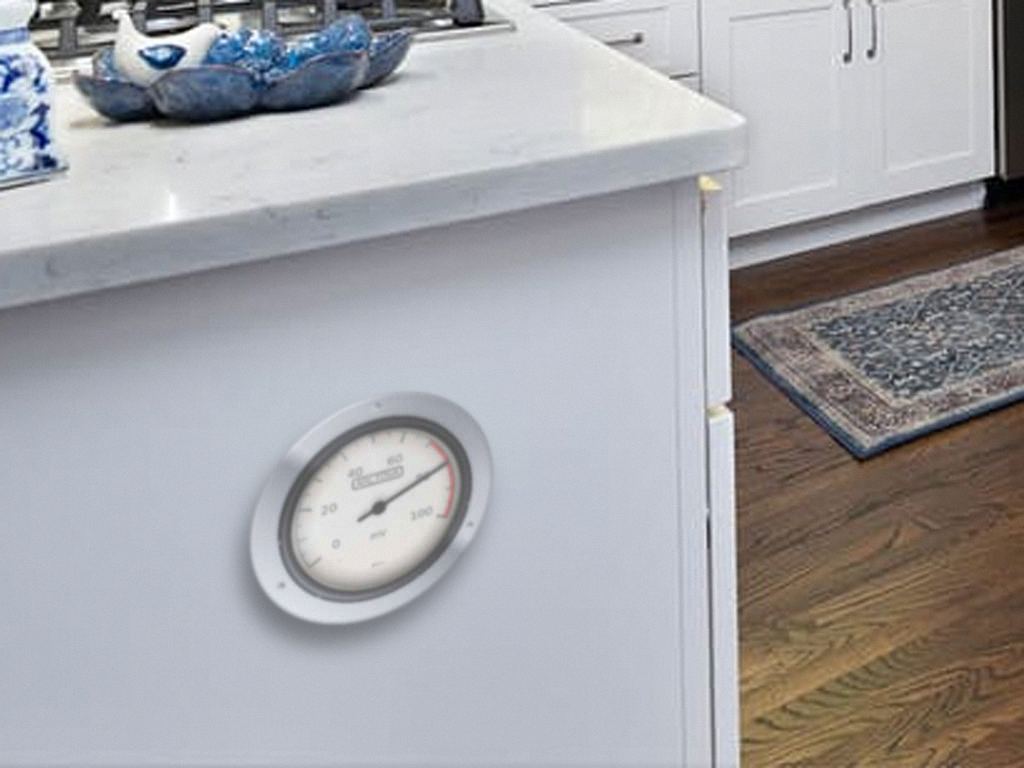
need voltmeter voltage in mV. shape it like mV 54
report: mV 80
